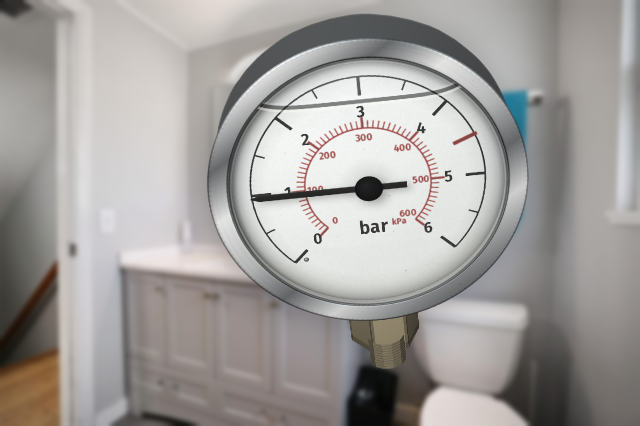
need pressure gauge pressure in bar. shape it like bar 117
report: bar 1
